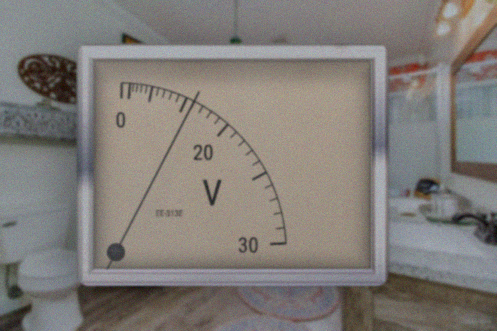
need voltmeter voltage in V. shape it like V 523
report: V 16
